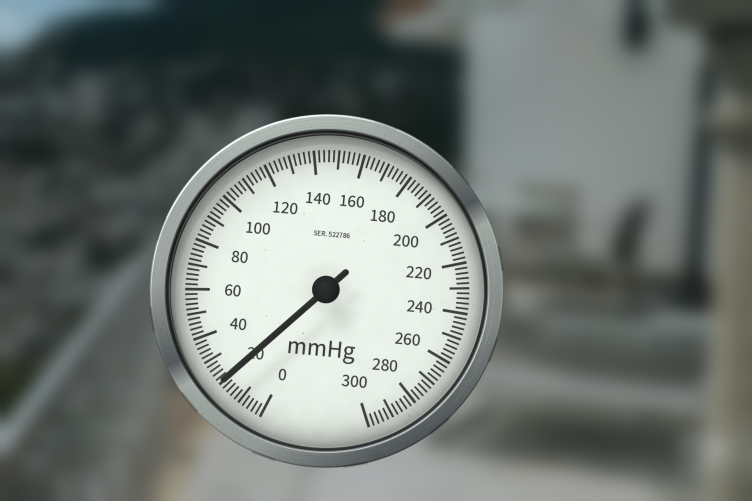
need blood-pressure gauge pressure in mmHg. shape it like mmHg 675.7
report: mmHg 20
